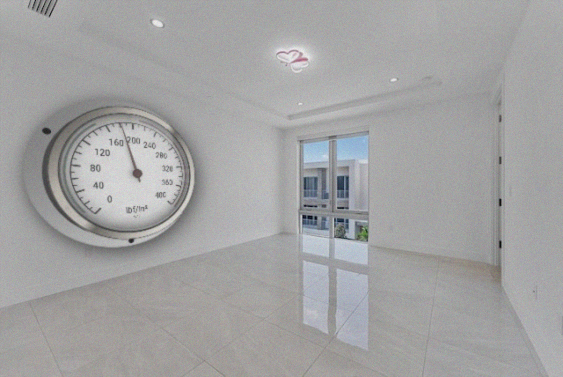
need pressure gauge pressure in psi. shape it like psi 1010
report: psi 180
